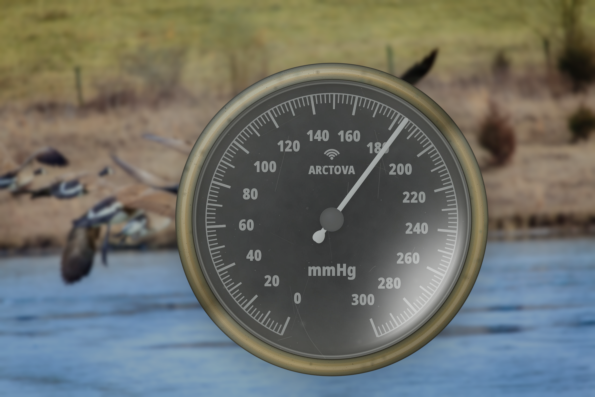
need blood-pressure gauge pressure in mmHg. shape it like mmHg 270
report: mmHg 184
